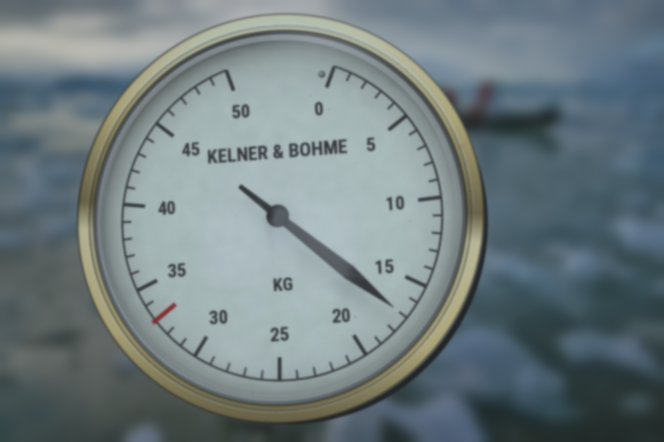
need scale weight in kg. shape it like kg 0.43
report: kg 17
